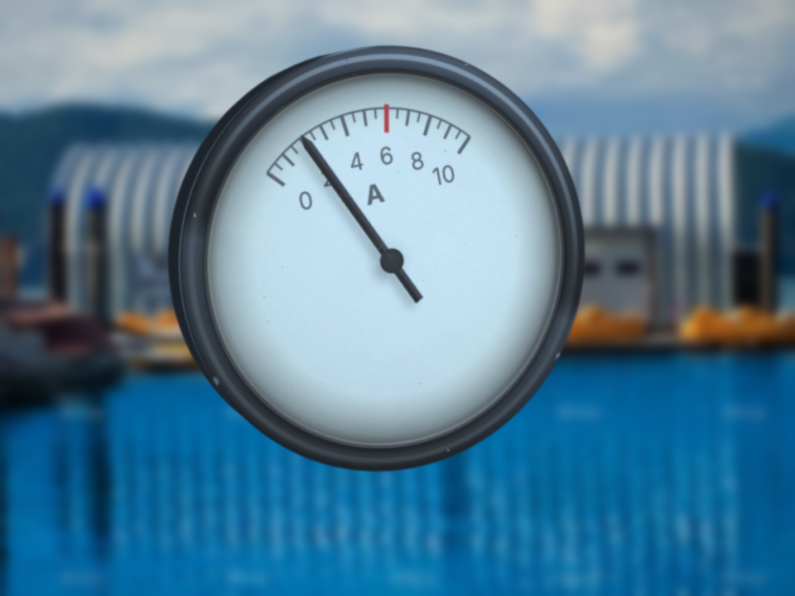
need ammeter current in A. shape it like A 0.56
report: A 2
